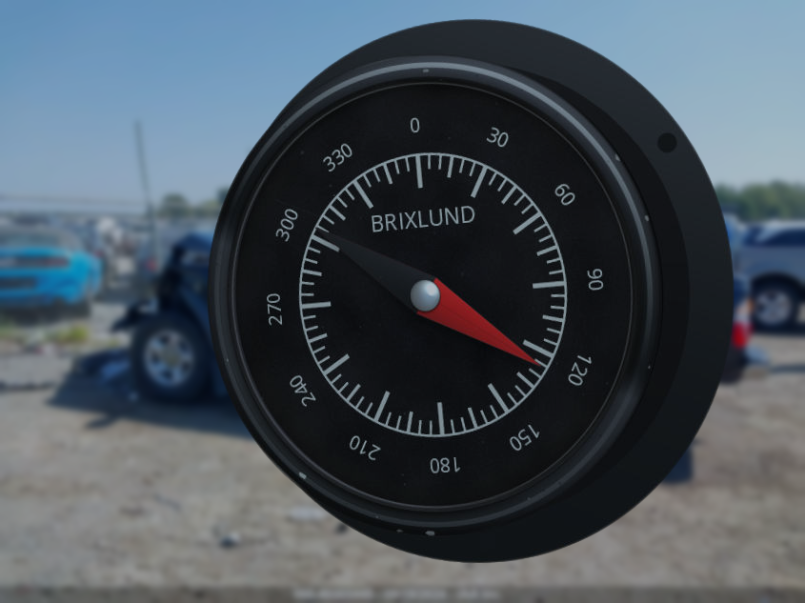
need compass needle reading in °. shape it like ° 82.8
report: ° 125
